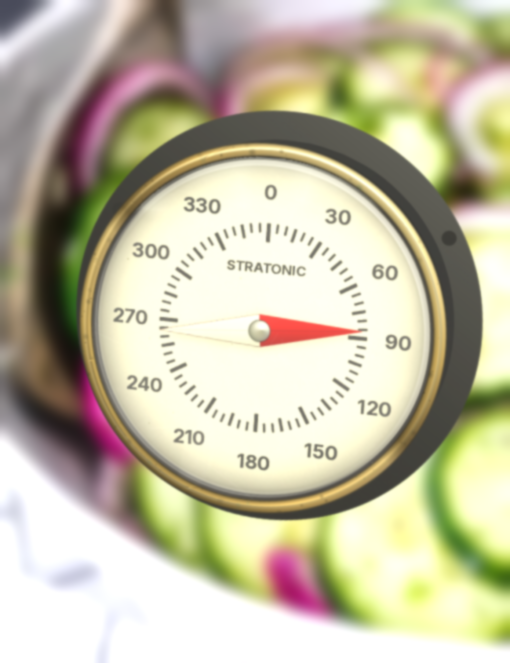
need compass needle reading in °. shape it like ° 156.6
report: ° 85
